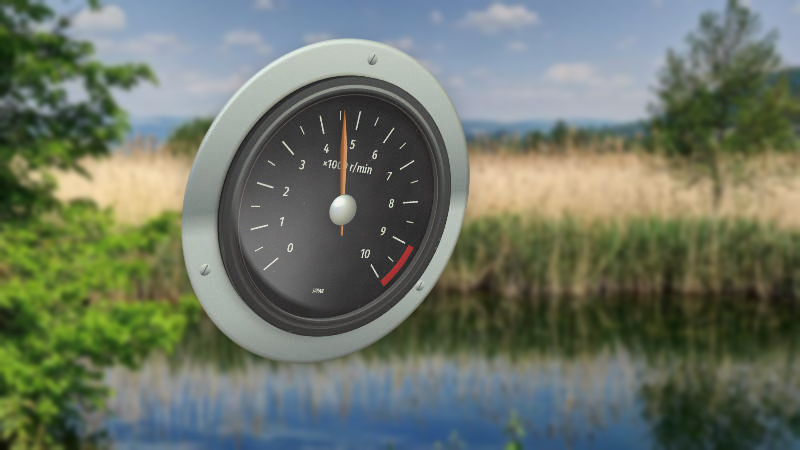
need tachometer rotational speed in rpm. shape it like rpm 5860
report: rpm 4500
